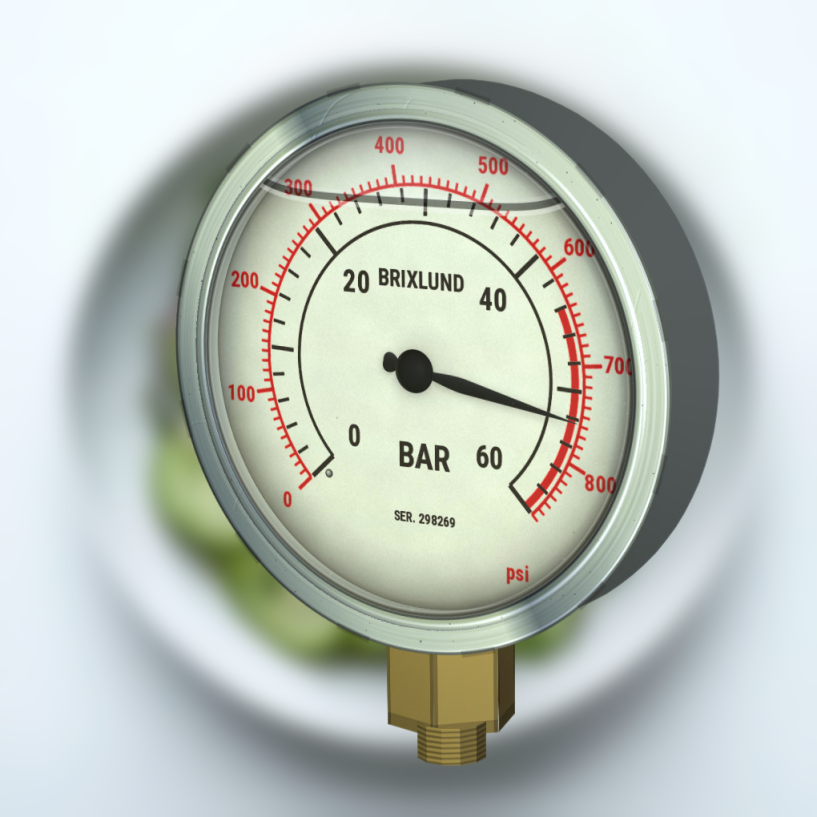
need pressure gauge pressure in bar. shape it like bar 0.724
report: bar 52
